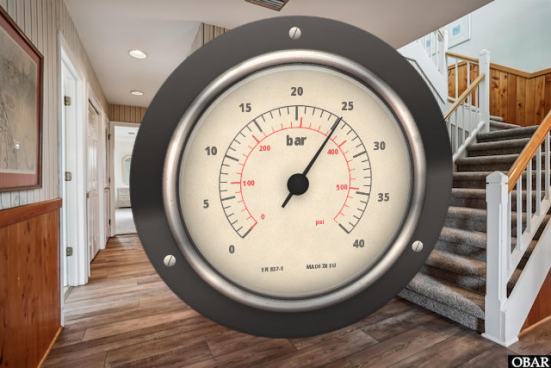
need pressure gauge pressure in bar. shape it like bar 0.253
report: bar 25
